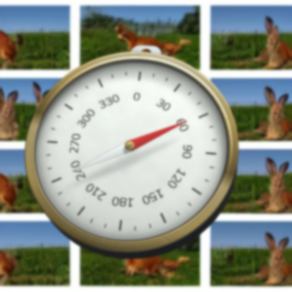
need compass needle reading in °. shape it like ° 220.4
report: ° 60
